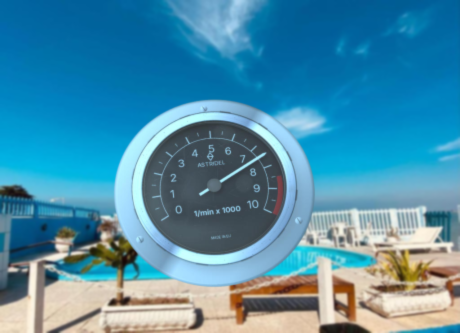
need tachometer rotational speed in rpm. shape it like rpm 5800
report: rpm 7500
